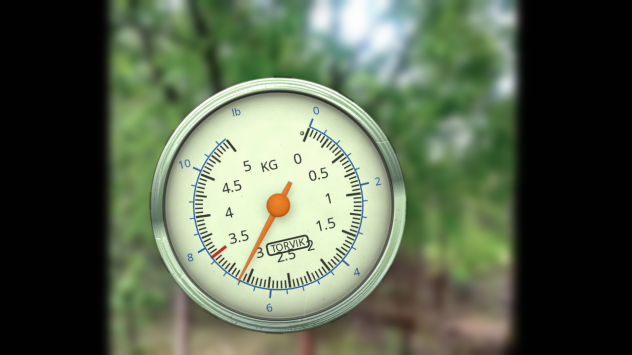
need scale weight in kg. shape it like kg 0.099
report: kg 3.1
